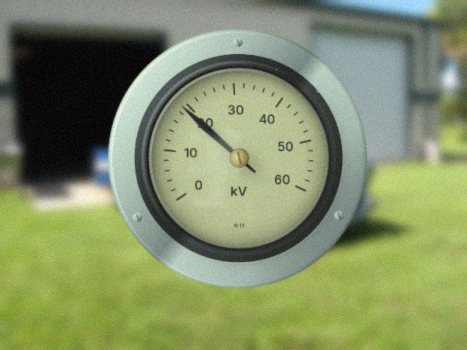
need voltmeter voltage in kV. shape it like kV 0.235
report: kV 19
